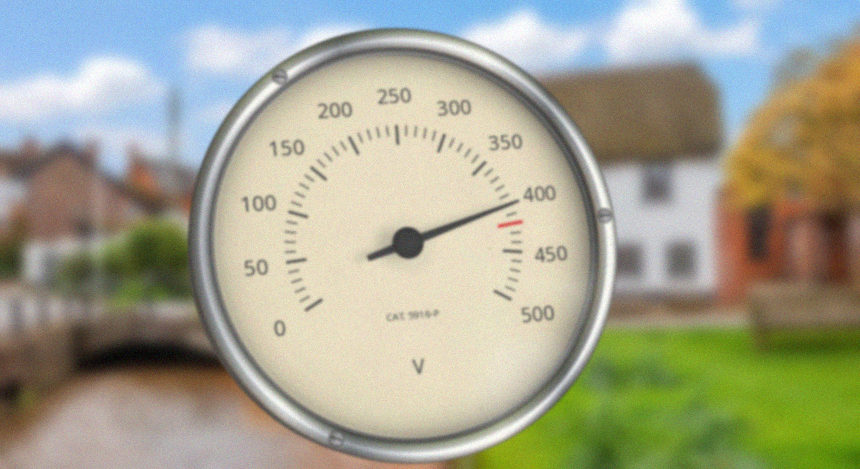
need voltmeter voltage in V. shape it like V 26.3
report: V 400
